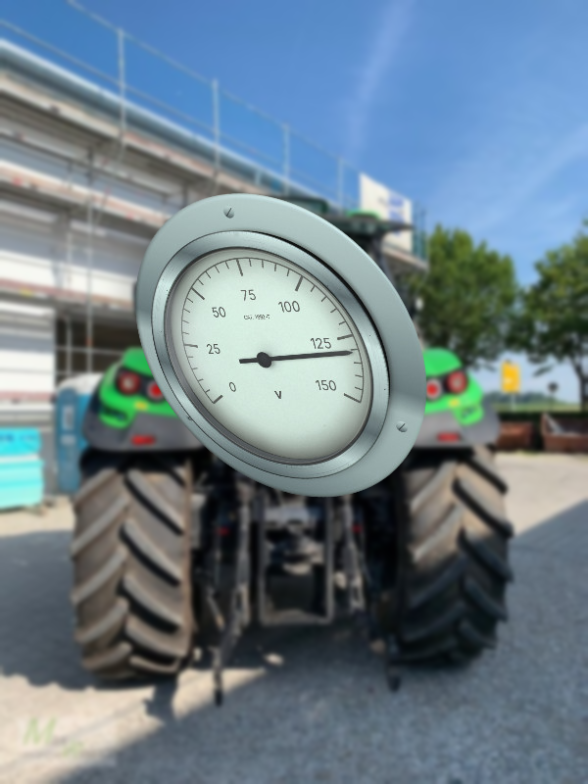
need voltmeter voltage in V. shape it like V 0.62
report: V 130
